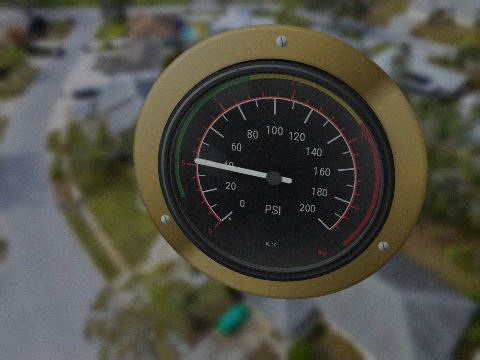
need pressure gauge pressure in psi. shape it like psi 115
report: psi 40
